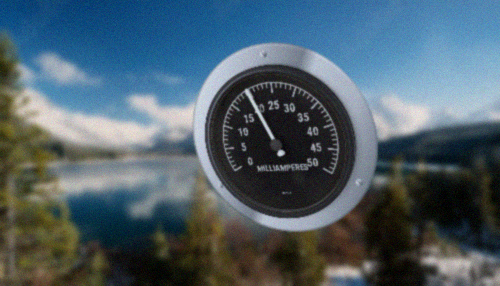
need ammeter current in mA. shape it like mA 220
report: mA 20
